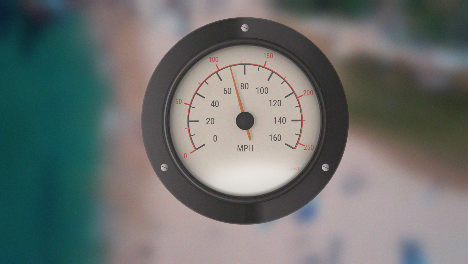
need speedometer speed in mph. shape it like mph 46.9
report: mph 70
